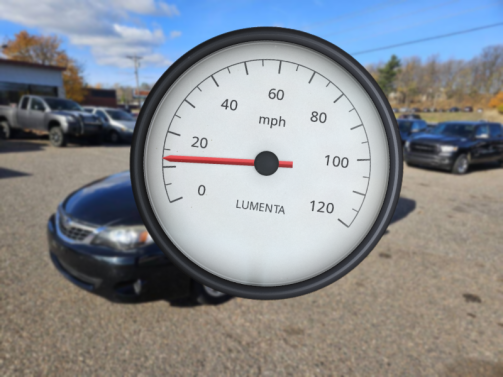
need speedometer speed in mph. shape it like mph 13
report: mph 12.5
